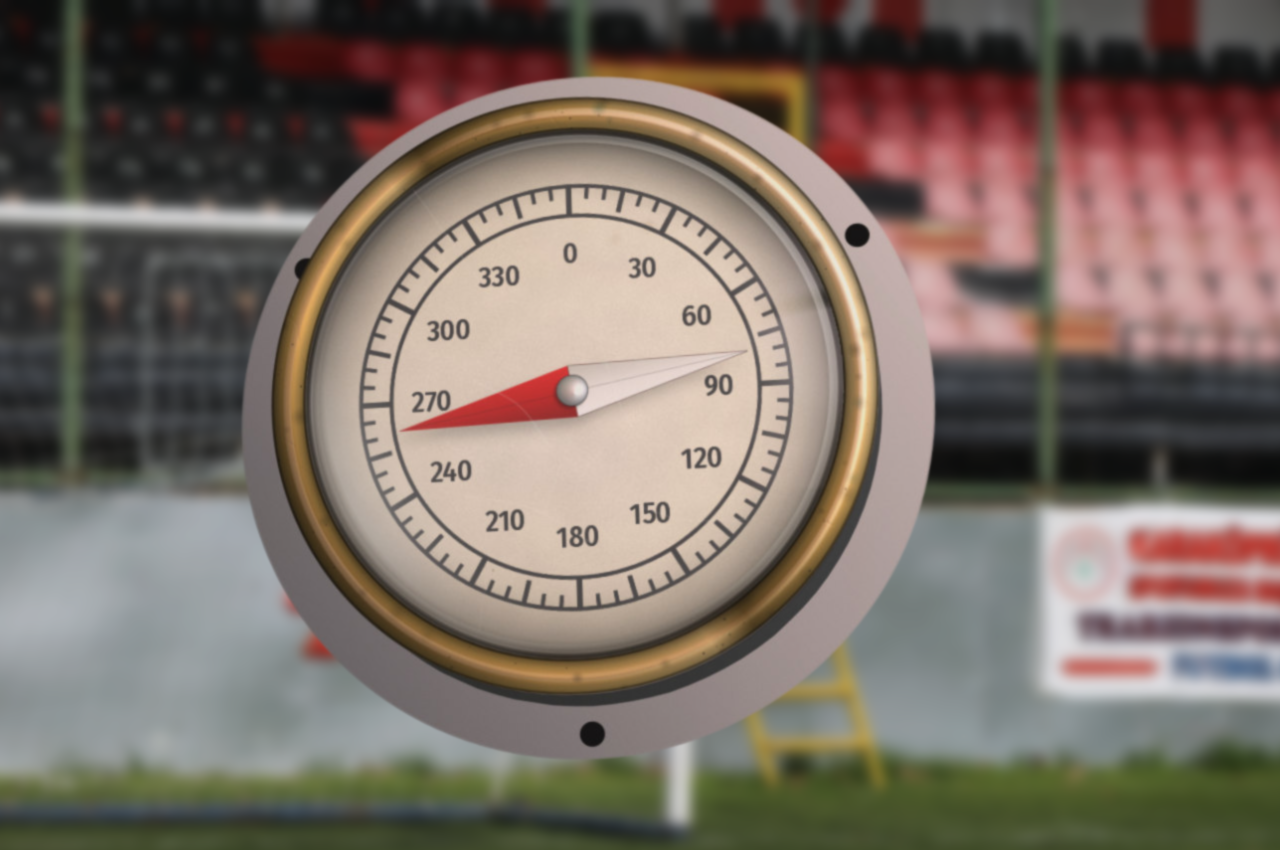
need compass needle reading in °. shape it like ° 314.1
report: ° 260
